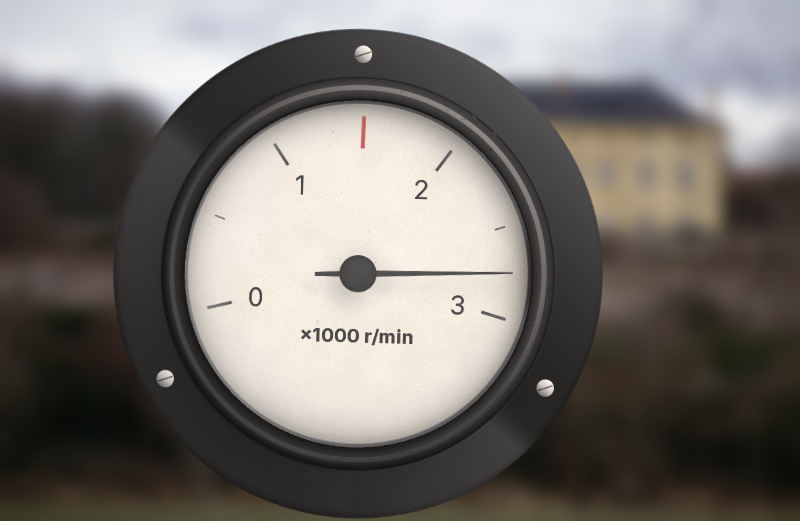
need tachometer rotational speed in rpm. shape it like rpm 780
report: rpm 2750
